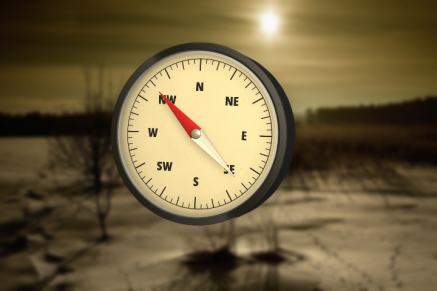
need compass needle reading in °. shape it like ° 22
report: ° 315
